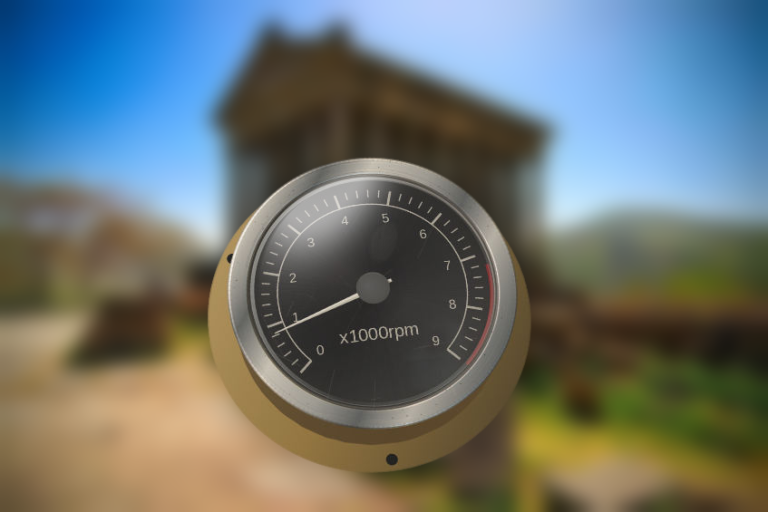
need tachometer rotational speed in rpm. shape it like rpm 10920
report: rpm 800
